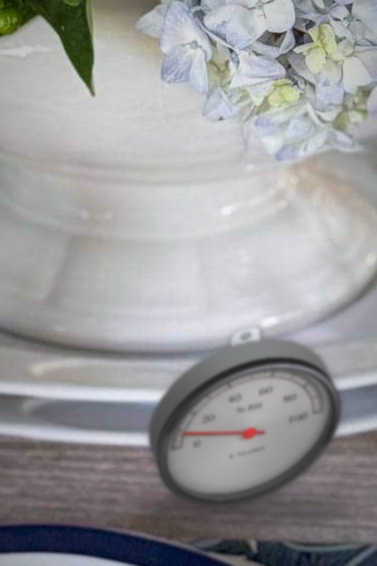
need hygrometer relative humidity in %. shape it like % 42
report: % 10
